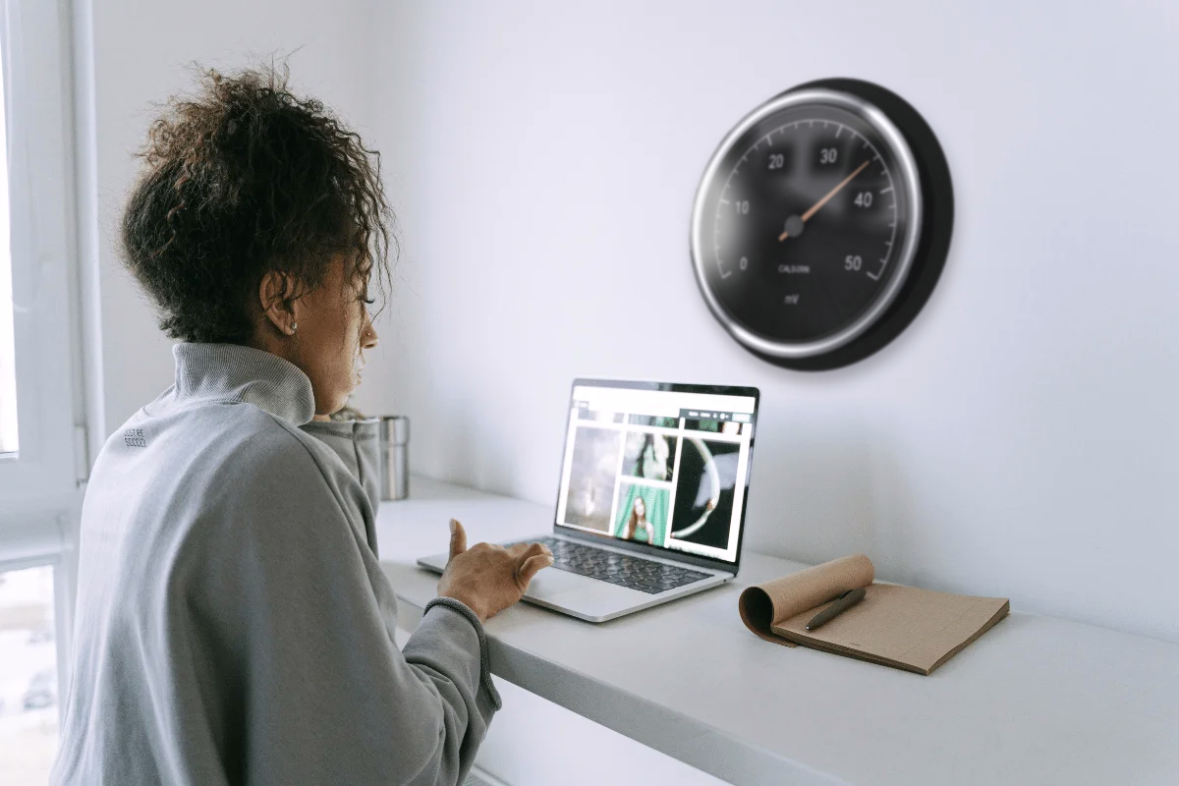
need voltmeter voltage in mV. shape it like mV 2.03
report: mV 36
